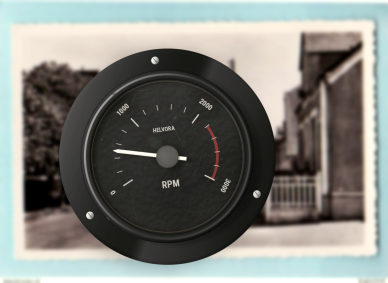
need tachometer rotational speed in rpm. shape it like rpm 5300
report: rpm 500
